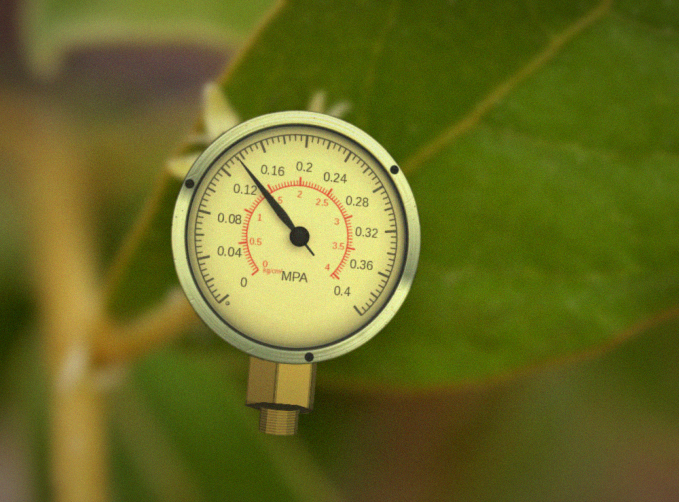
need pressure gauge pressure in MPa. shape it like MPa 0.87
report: MPa 0.135
